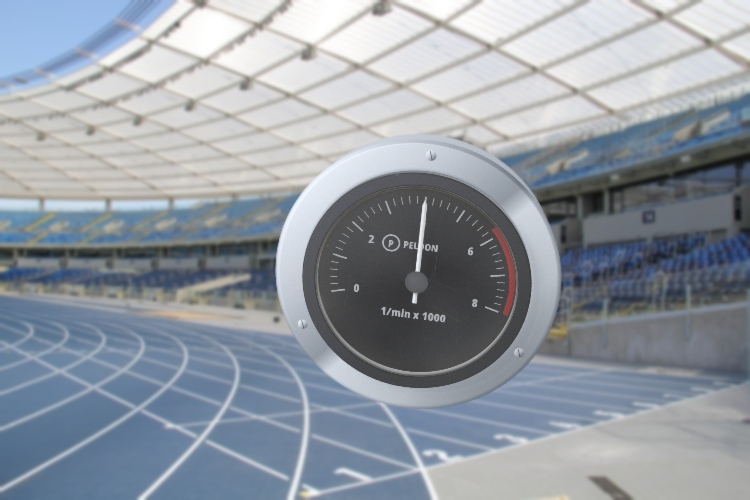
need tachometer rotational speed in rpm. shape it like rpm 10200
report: rpm 4000
